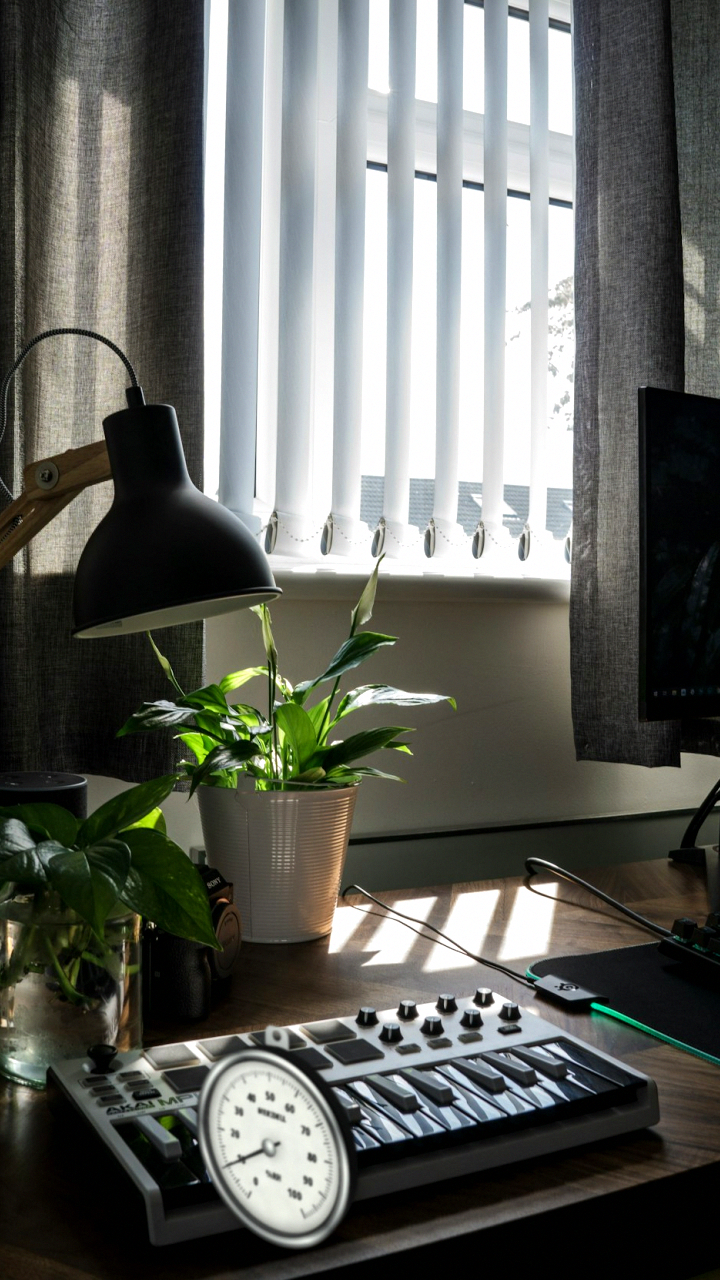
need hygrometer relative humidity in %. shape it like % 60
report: % 10
